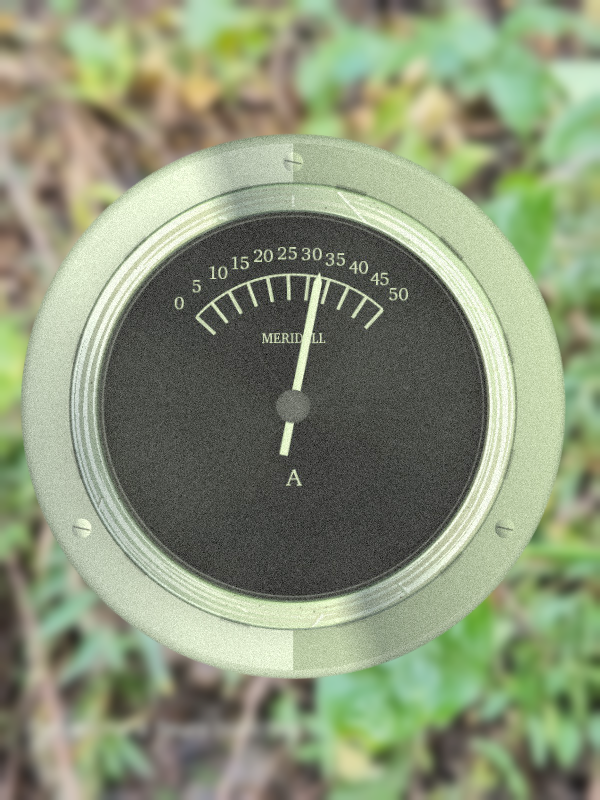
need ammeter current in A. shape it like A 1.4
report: A 32.5
